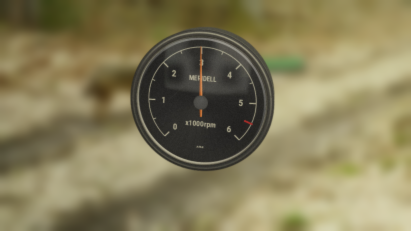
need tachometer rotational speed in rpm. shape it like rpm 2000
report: rpm 3000
